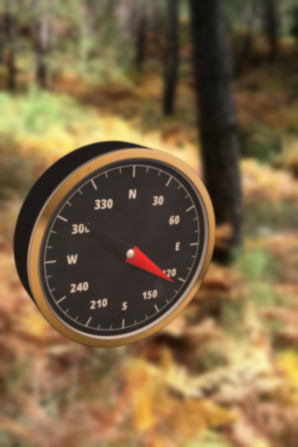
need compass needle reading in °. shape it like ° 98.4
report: ° 125
